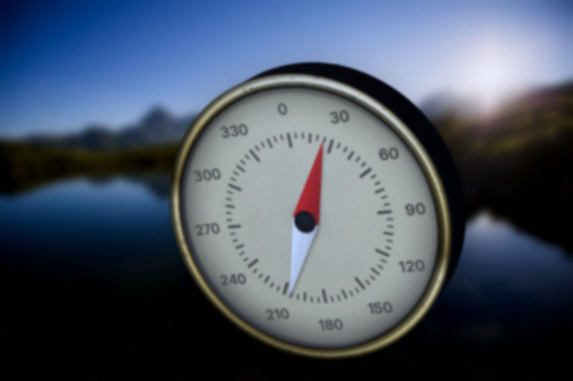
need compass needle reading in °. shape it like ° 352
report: ° 25
